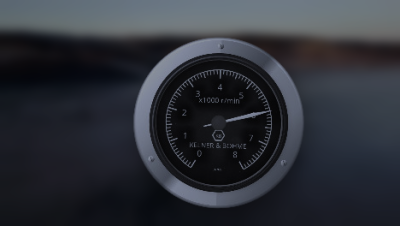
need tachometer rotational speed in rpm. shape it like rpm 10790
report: rpm 6000
